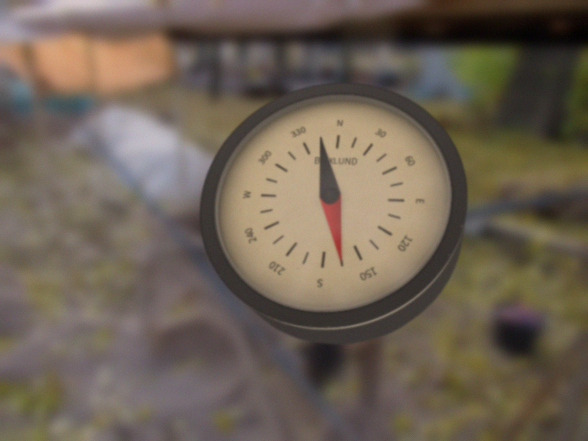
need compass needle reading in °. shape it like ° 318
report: ° 165
